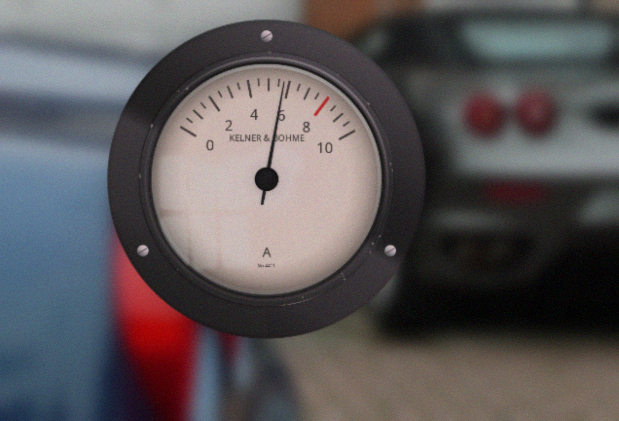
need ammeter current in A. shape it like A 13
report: A 5.75
